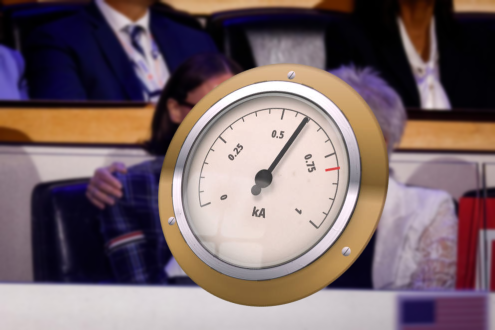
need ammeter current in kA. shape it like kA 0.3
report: kA 0.6
